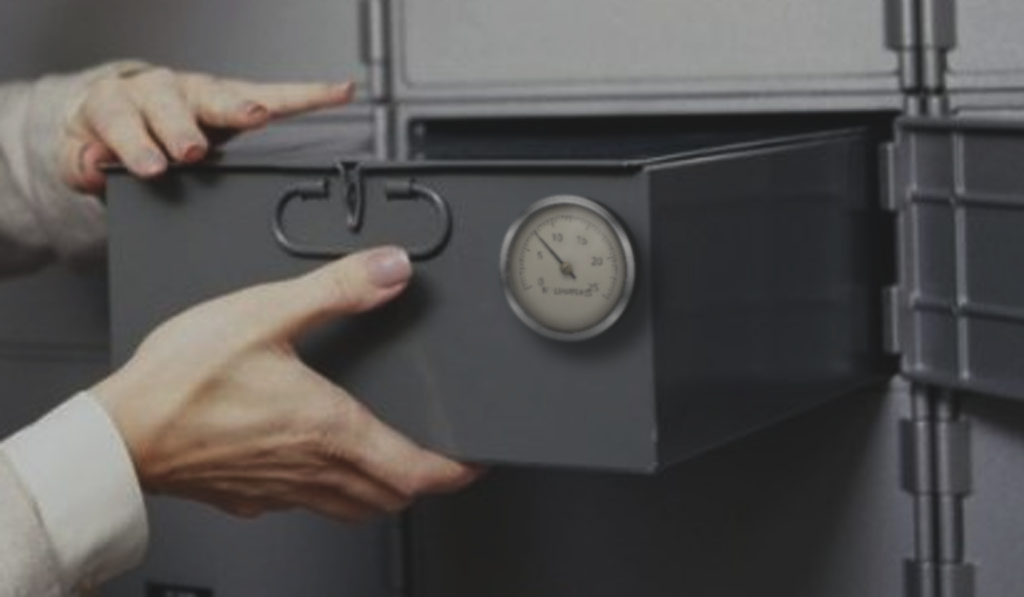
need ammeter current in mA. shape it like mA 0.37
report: mA 7.5
